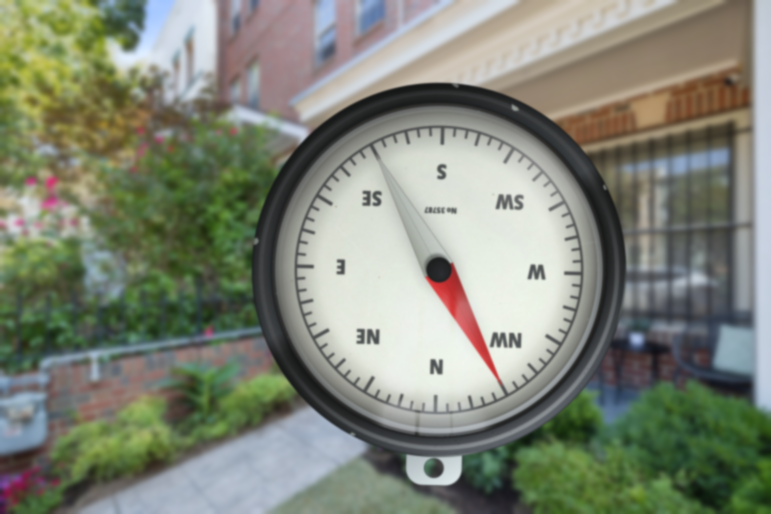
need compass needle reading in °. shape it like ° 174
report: ° 330
